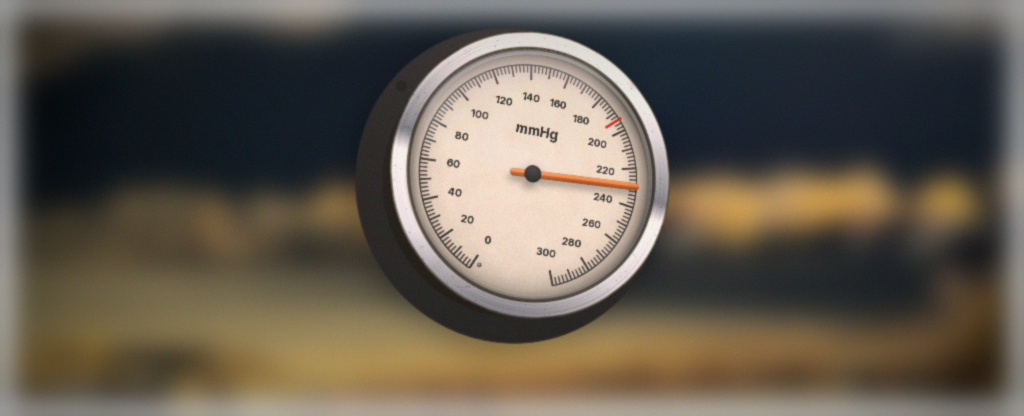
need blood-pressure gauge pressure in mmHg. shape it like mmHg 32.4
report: mmHg 230
